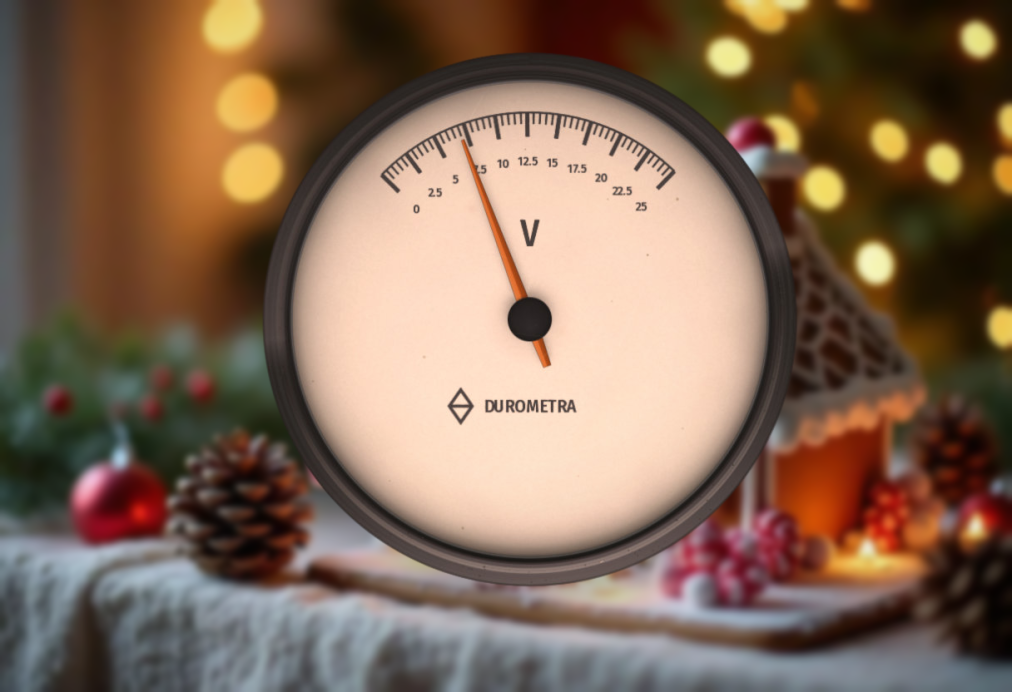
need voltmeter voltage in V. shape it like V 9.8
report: V 7
